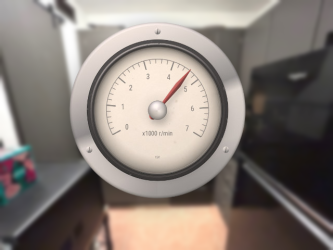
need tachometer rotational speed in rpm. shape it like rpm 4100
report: rpm 4600
